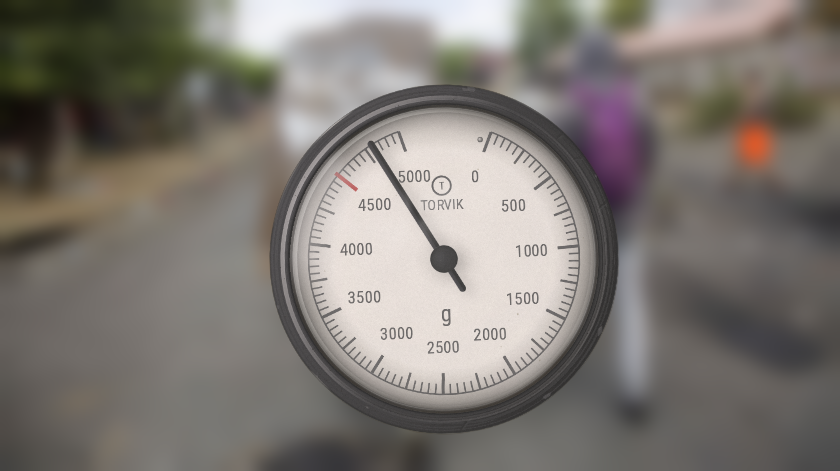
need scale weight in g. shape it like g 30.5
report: g 4800
